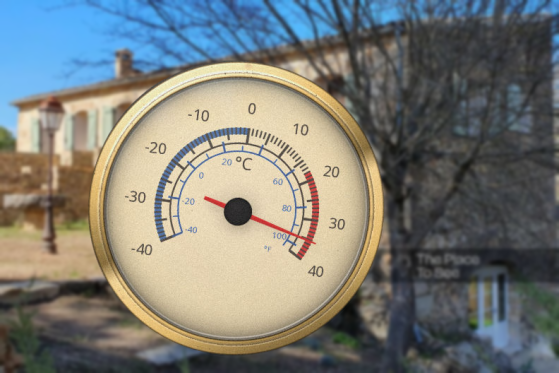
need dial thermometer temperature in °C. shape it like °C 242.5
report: °C 35
